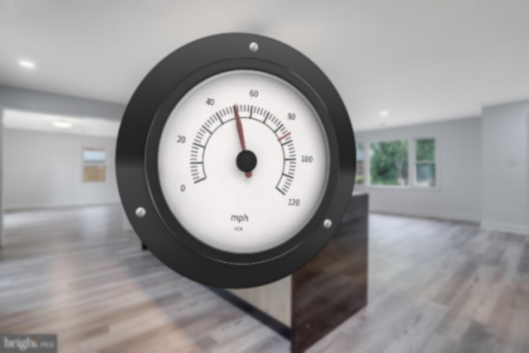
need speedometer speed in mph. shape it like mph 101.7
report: mph 50
